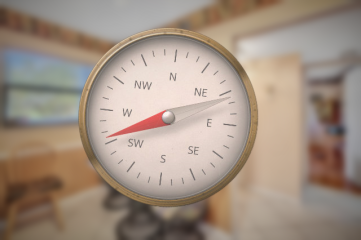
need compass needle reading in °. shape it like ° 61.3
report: ° 245
